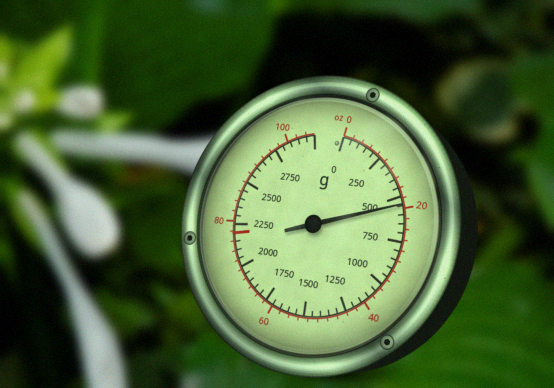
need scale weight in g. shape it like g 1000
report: g 550
